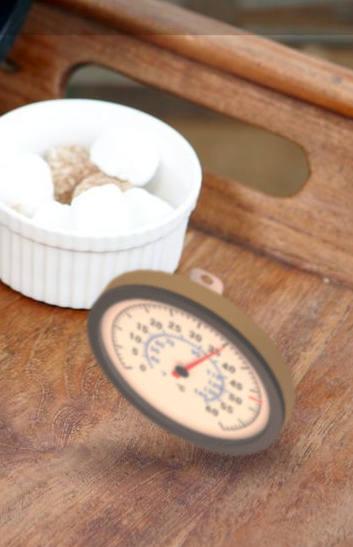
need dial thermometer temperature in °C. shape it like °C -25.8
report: °C 35
